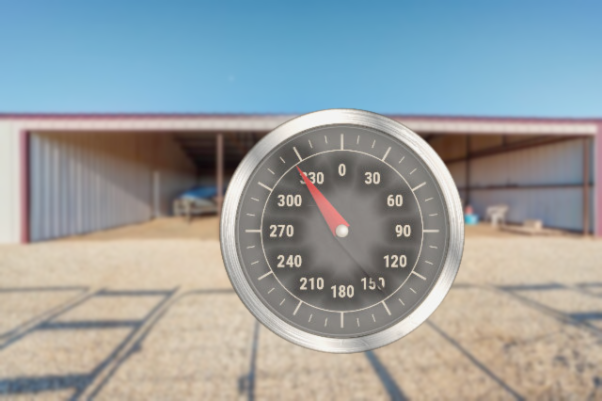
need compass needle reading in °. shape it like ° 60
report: ° 325
